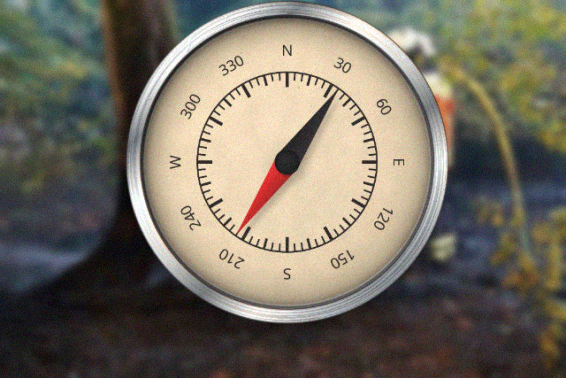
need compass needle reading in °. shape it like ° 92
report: ° 215
